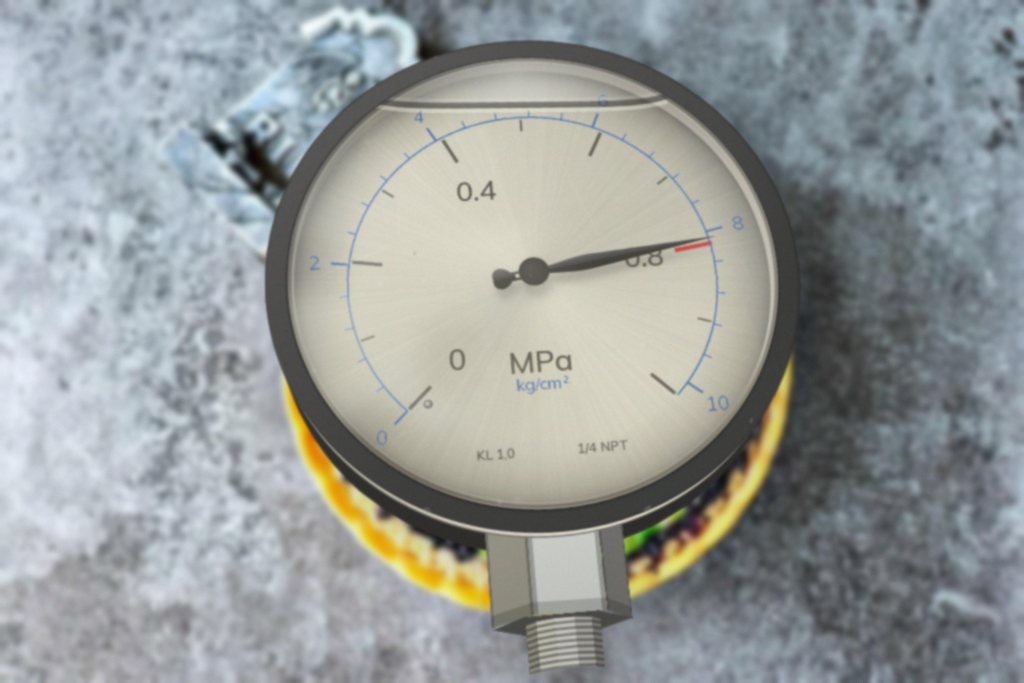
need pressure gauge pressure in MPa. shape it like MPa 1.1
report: MPa 0.8
